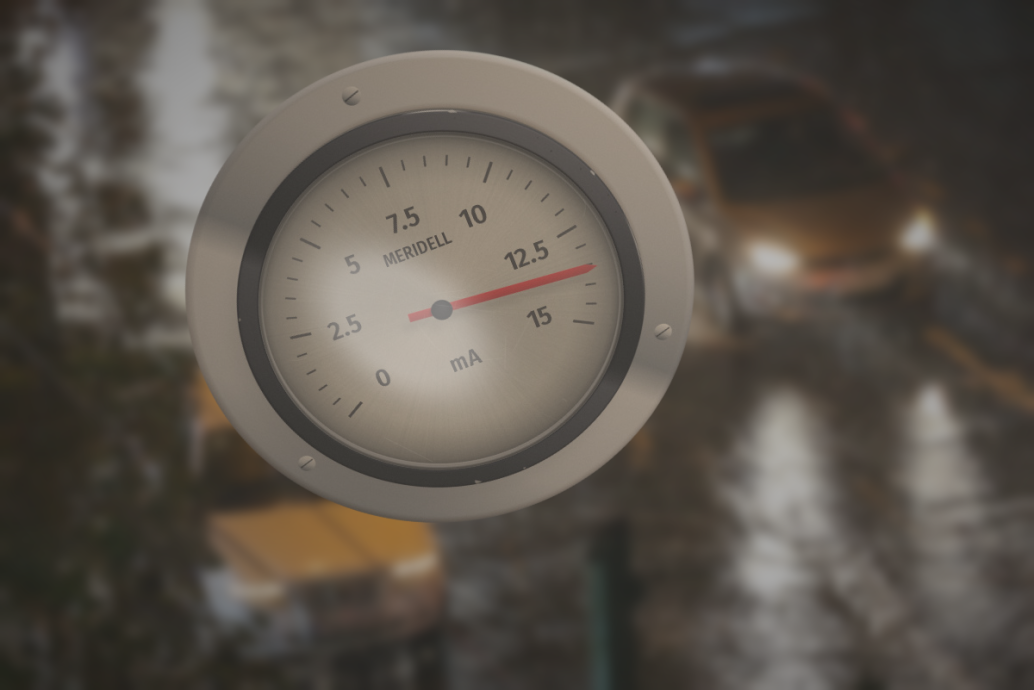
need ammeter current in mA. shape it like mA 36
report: mA 13.5
